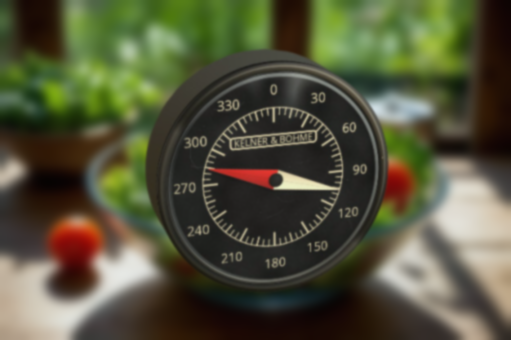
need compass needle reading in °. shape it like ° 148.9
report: ° 285
